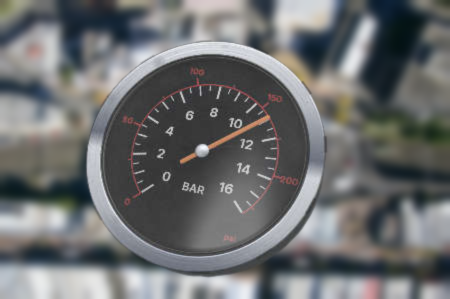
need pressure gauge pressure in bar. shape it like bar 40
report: bar 11
